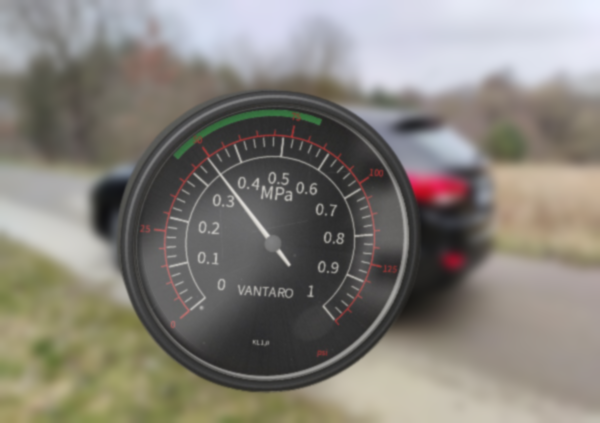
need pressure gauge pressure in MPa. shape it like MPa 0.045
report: MPa 0.34
